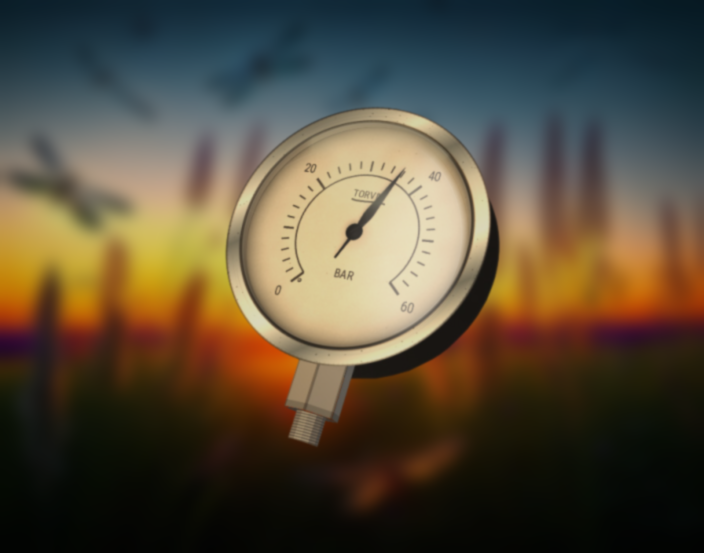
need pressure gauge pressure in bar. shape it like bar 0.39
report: bar 36
